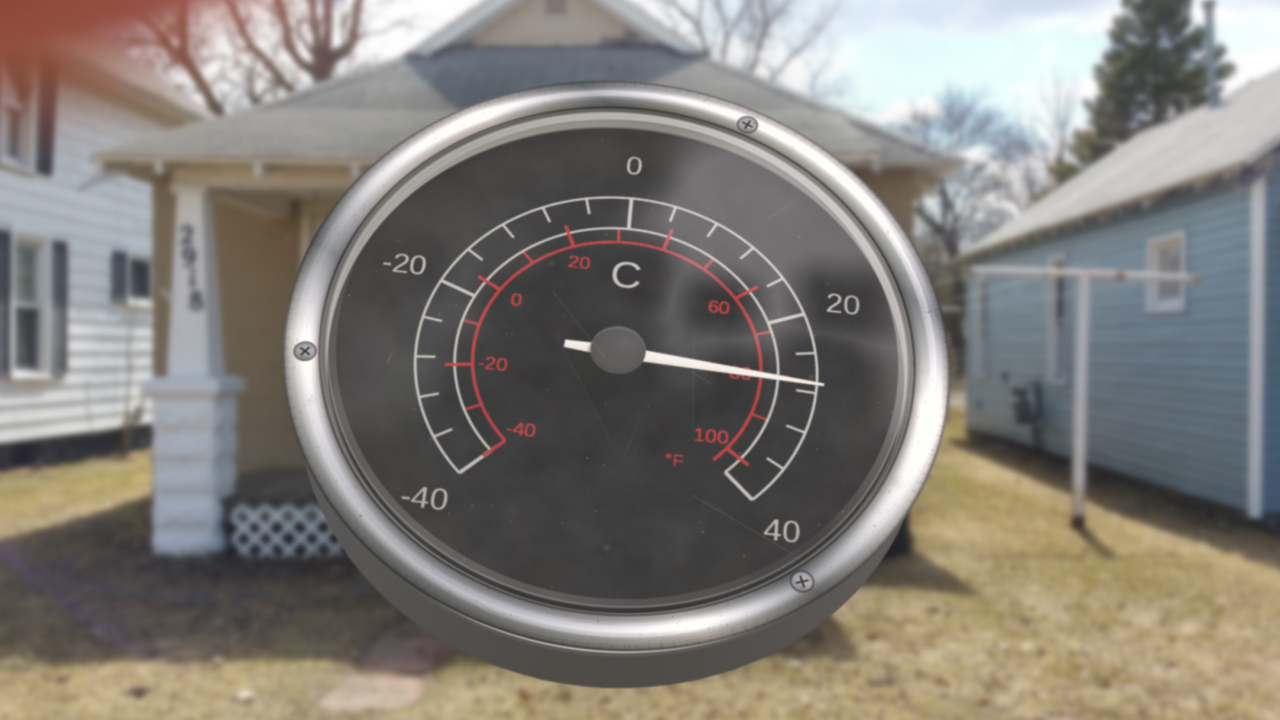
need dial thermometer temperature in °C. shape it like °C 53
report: °C 28
